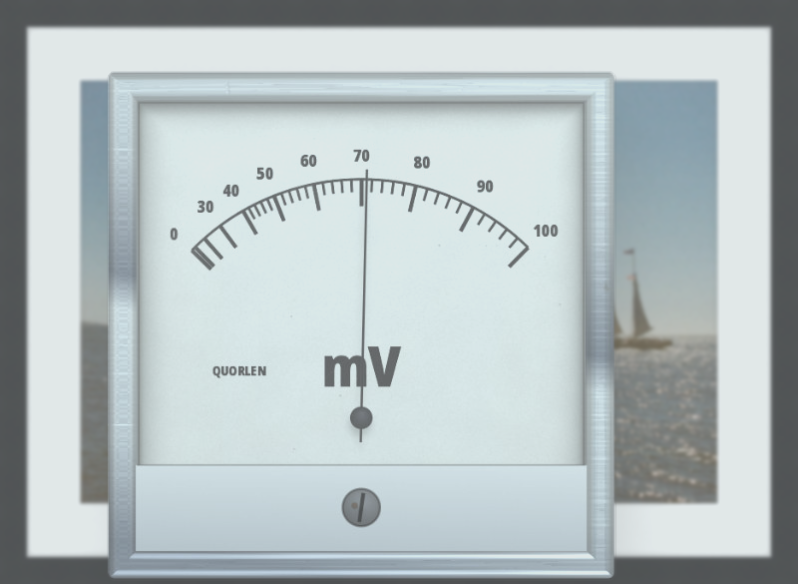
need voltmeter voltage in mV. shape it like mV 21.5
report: mV 71
